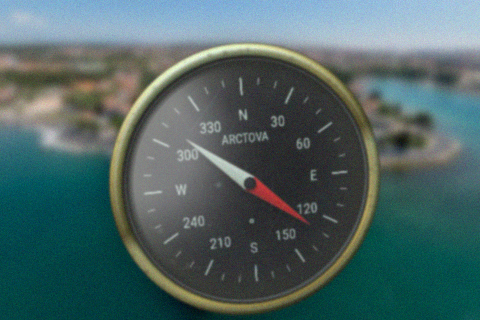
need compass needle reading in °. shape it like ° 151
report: ° 130
